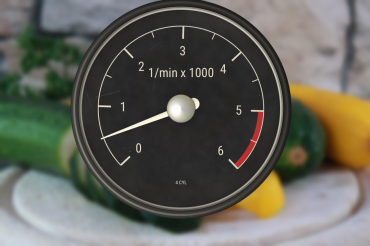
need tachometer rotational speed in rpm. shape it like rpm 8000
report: rpm 500
